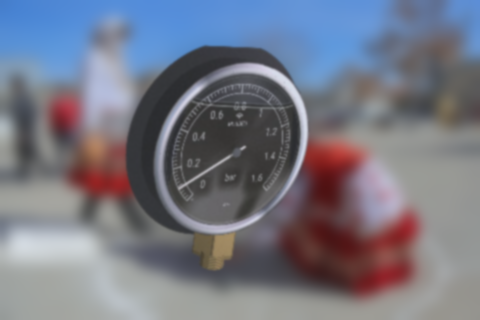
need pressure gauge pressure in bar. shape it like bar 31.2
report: bar 0.1
